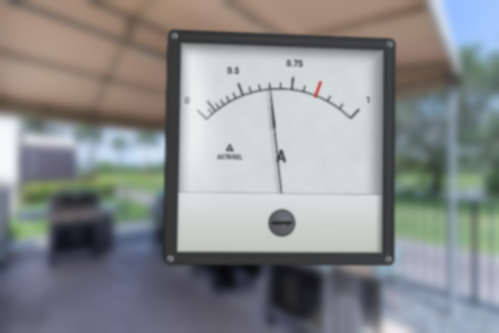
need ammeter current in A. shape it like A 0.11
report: A 0.65
